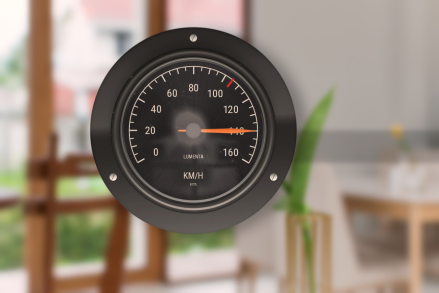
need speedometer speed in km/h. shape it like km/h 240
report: km/h 140
